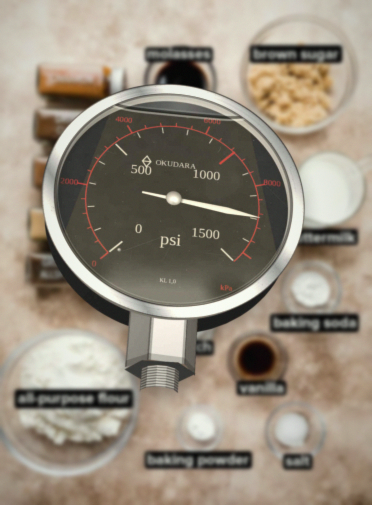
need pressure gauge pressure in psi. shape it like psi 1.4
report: psi 1300
